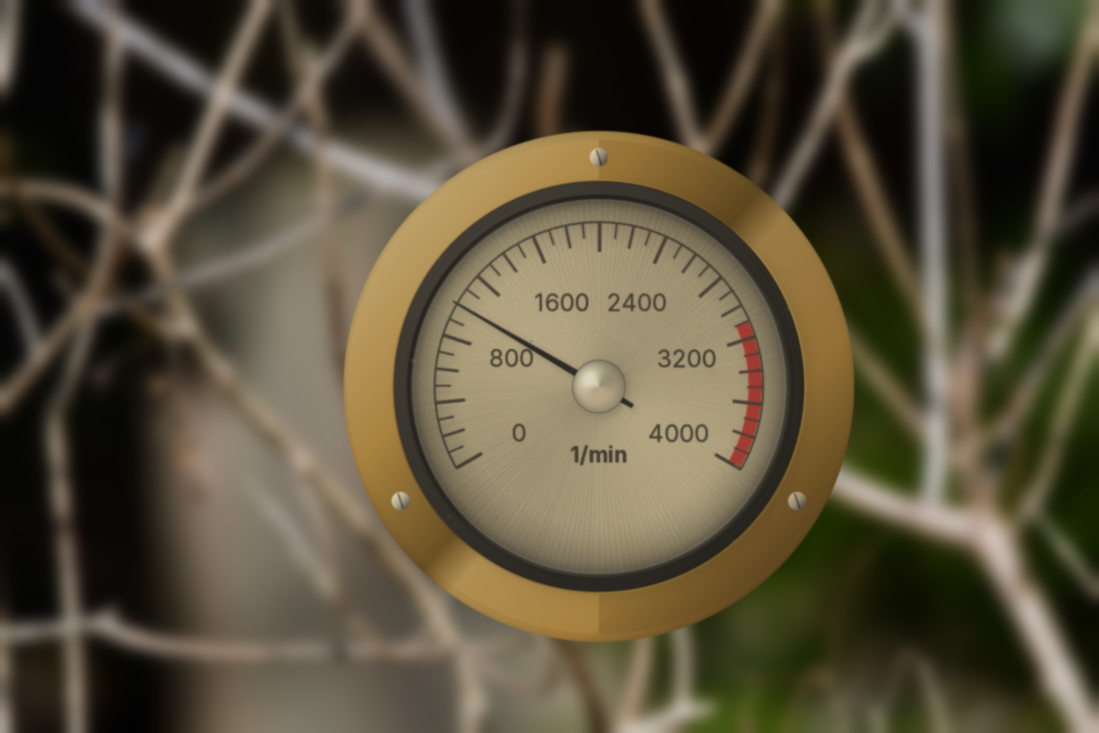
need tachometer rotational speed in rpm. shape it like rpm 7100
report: rpm 1000
